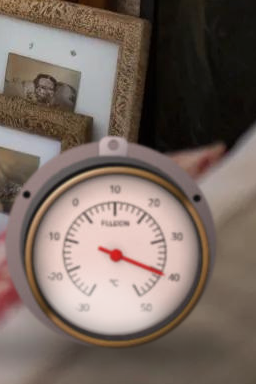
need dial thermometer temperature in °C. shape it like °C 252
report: °C 40
